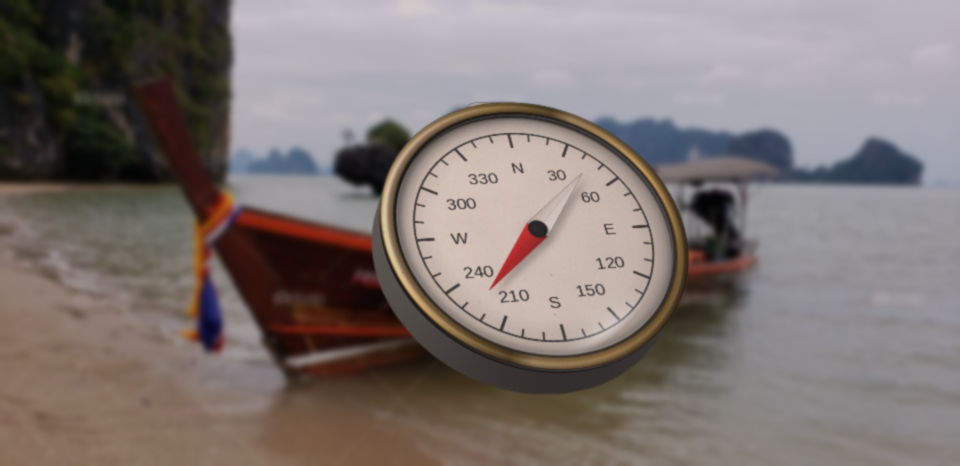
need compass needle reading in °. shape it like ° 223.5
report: ° 225
